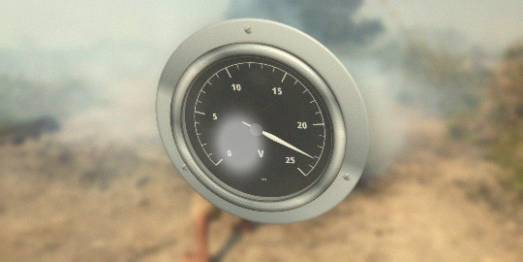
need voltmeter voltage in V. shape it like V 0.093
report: V 23
